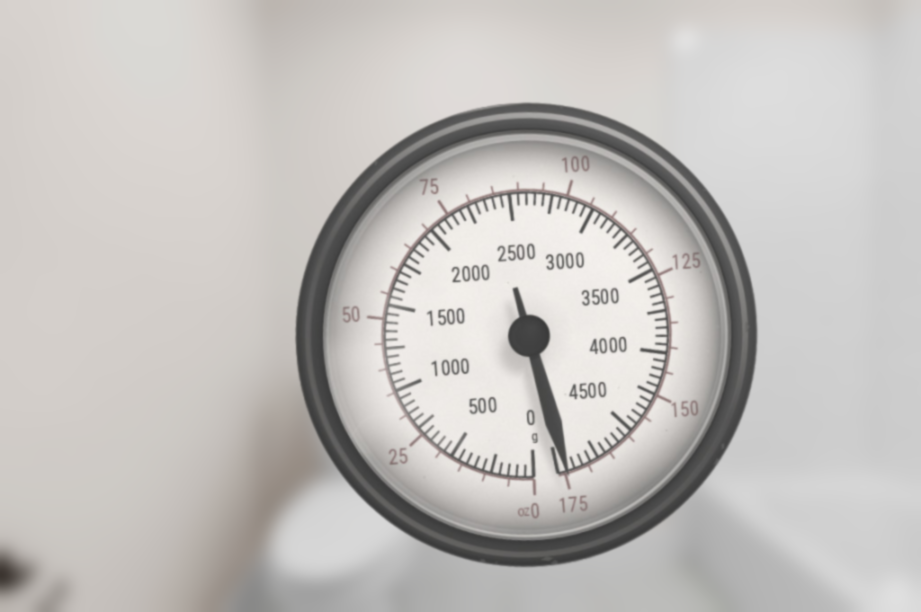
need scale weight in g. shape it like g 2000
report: g 4950
